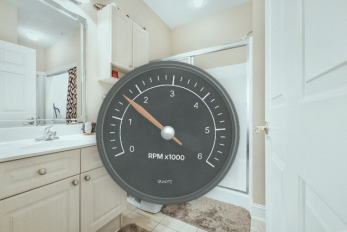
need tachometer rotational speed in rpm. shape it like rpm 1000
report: rpm 1600
